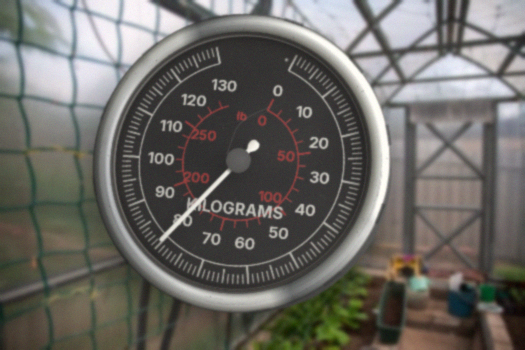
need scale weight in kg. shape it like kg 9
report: kg 80
